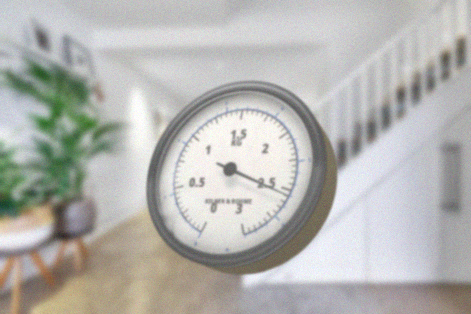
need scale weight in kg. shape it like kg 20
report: kg 2.55
